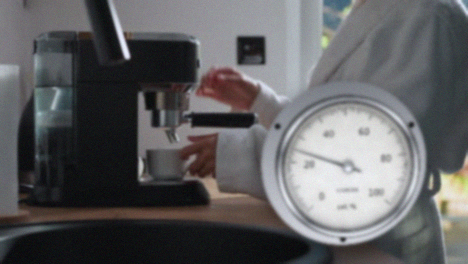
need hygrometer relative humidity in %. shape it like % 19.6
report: % 25
